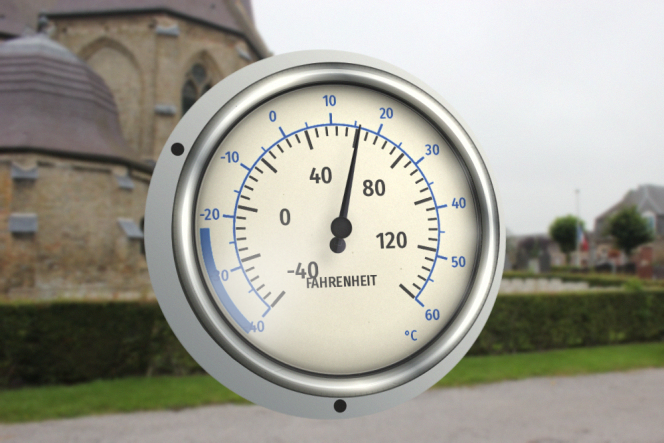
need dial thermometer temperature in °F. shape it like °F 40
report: °F 60
